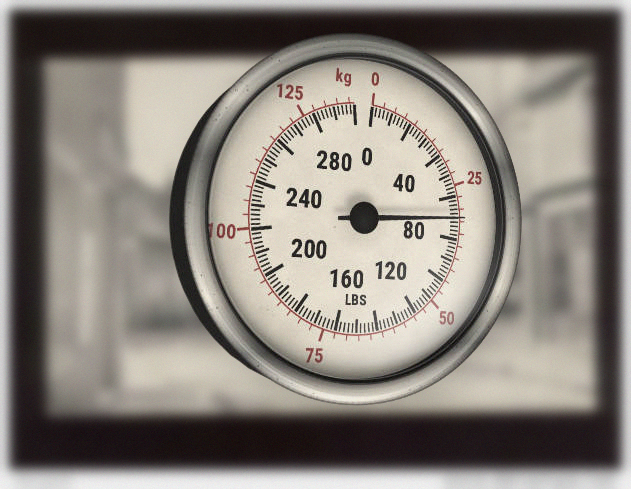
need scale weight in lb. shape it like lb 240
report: lb 70
